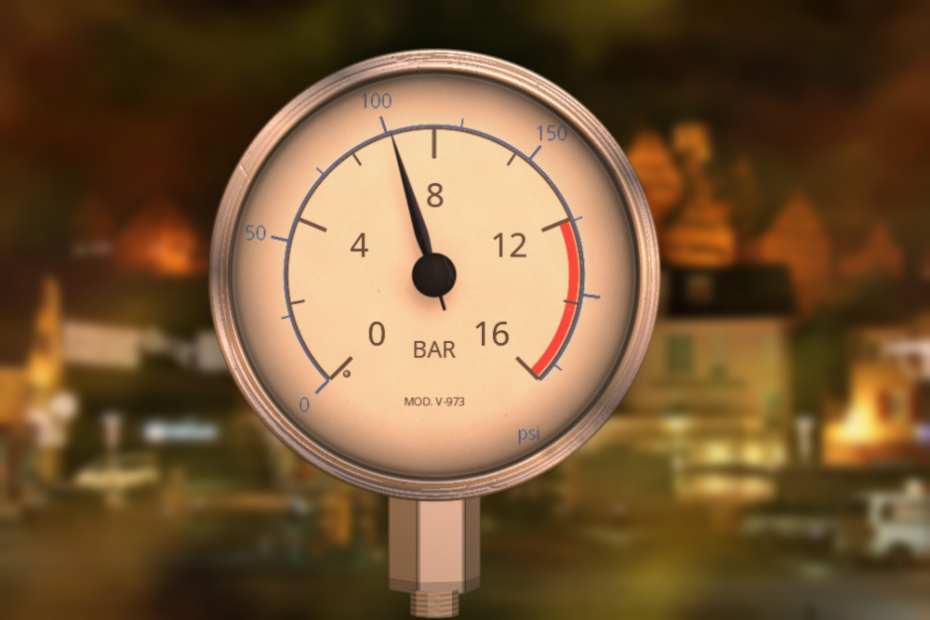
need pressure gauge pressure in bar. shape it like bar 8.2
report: bar 7
